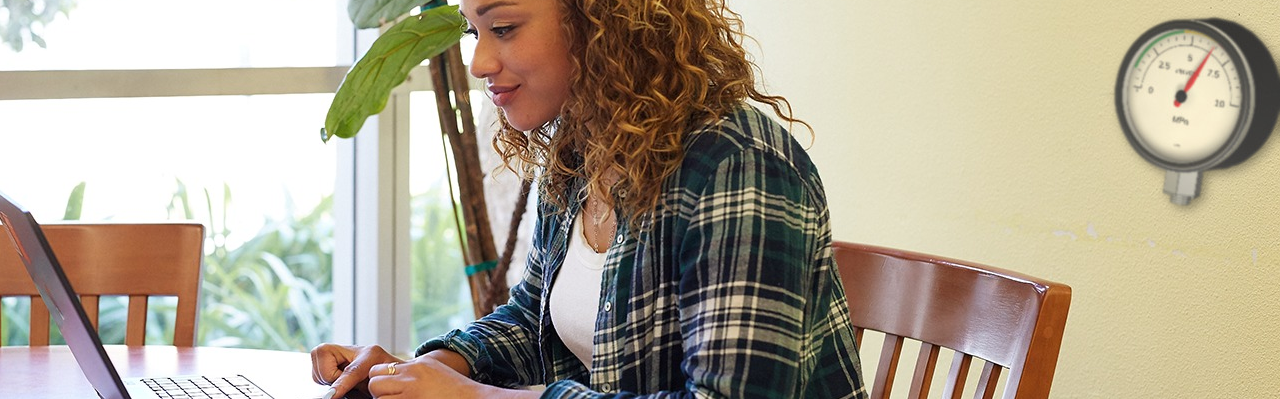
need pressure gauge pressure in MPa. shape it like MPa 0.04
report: MPa 6.5
